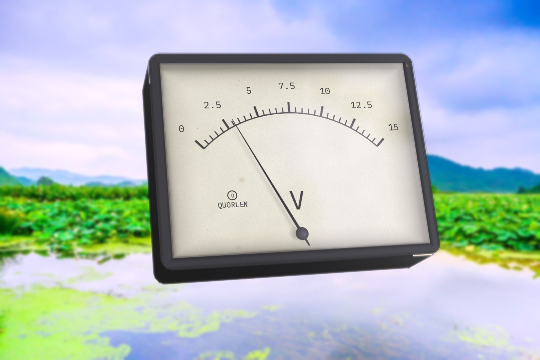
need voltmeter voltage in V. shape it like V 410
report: V 3
